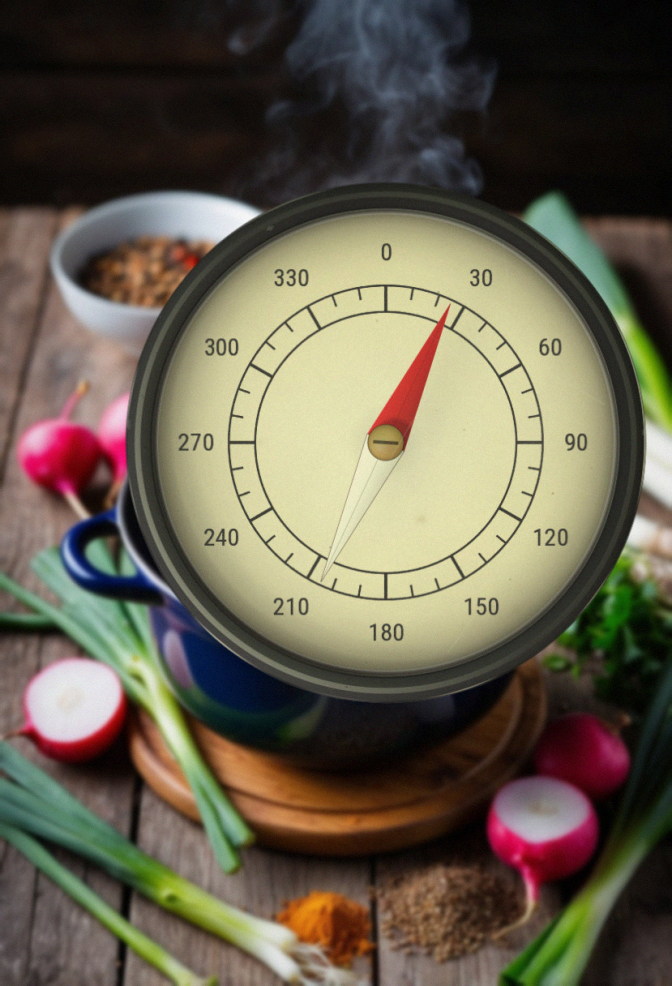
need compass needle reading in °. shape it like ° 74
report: ° 25
